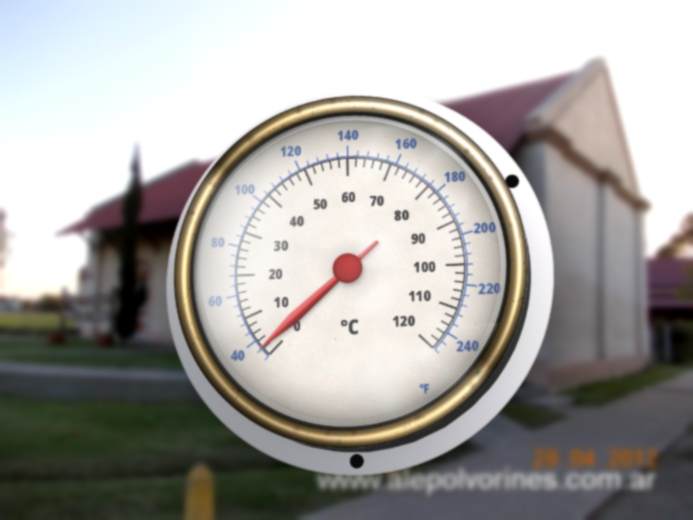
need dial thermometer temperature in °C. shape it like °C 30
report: °C 2
